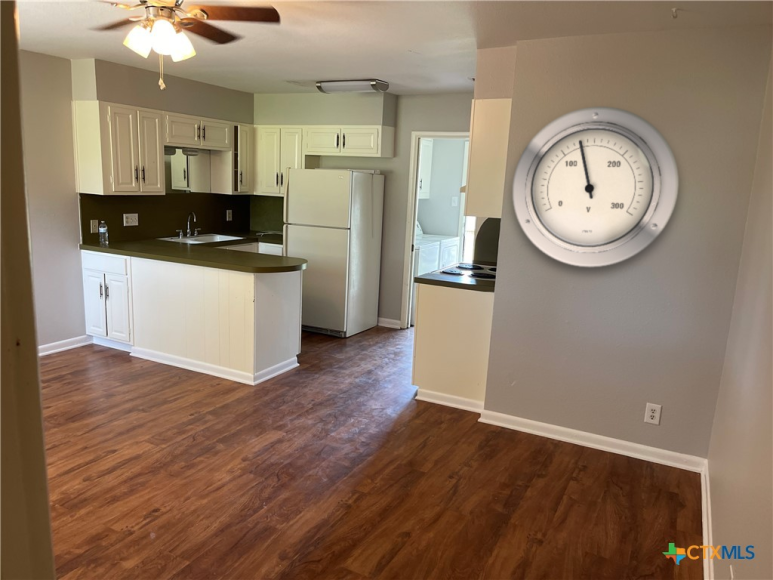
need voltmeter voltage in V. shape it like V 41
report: V 130
